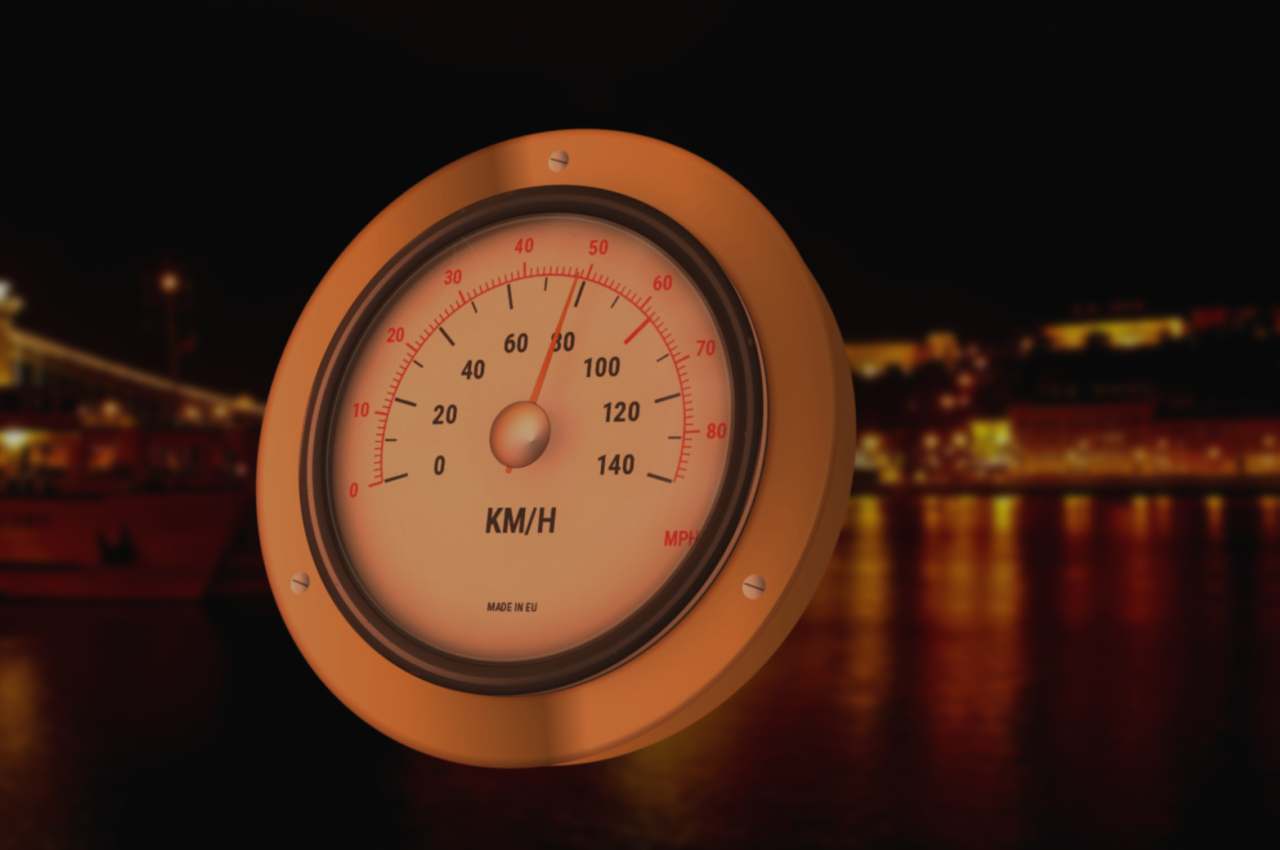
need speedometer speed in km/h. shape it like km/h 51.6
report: km/h 80
